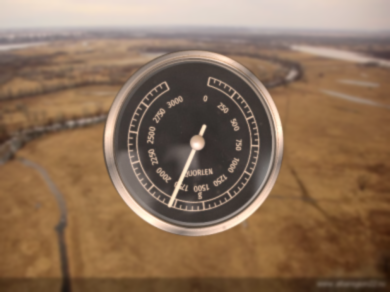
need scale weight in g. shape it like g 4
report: g 1800
